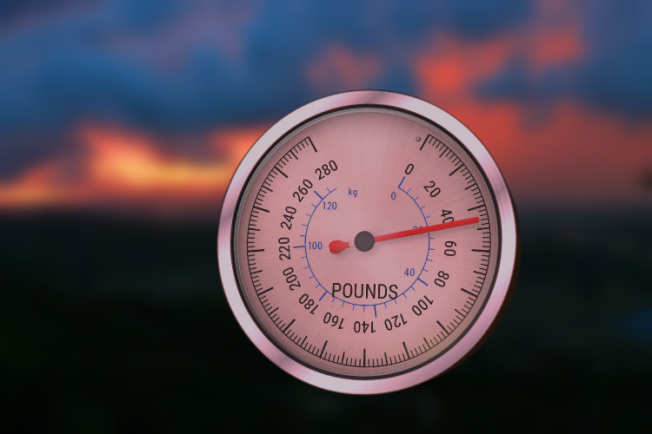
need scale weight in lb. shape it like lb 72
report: lb 46
